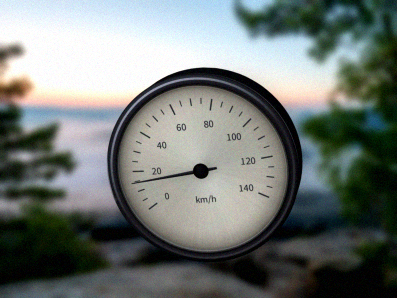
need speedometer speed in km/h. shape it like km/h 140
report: km/h 15
